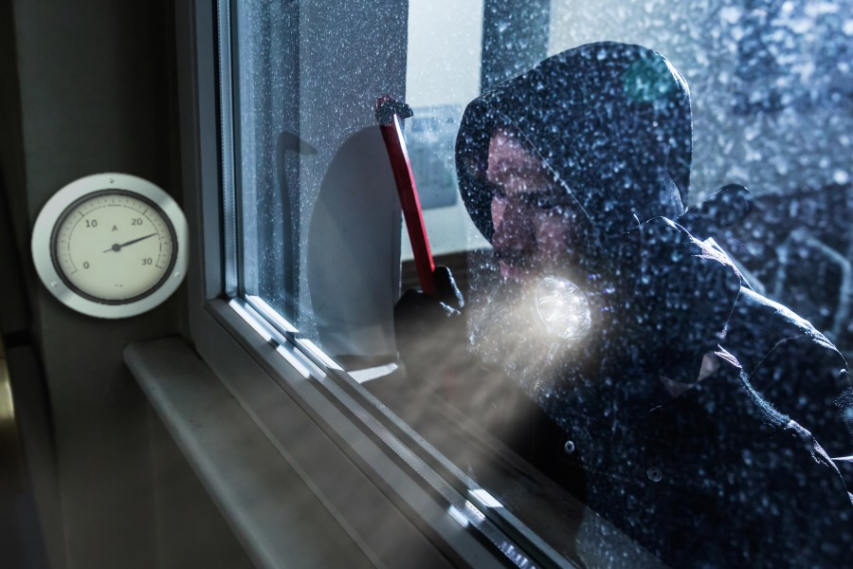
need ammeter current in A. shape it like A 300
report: A 24
